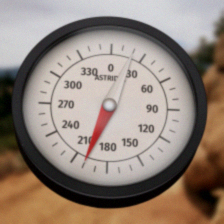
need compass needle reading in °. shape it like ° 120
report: ° 200
